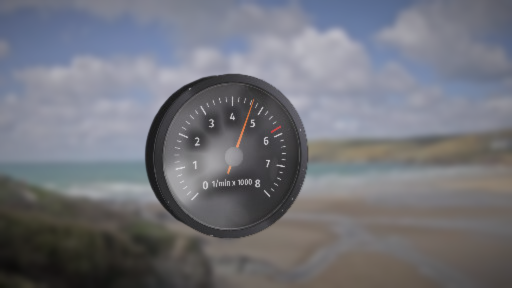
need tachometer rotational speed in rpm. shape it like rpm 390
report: rpm 4600
